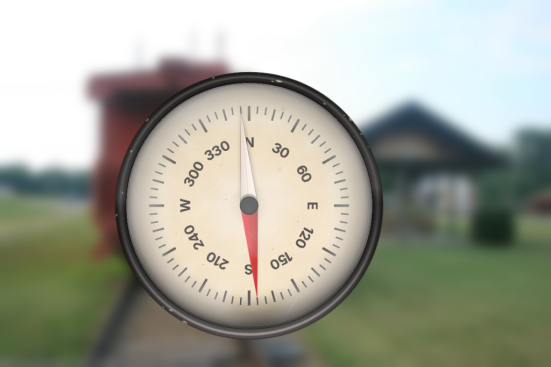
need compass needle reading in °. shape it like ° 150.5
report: ° 175
